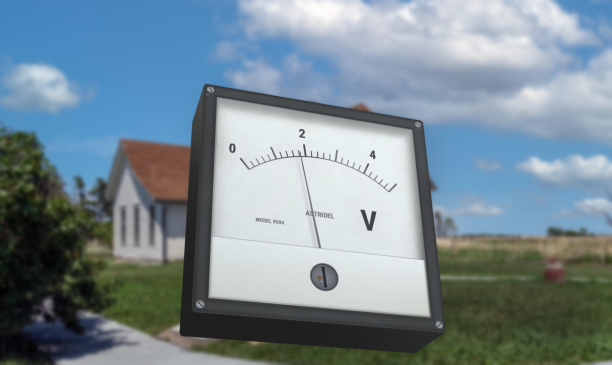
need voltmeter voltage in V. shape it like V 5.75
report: V 1.8
